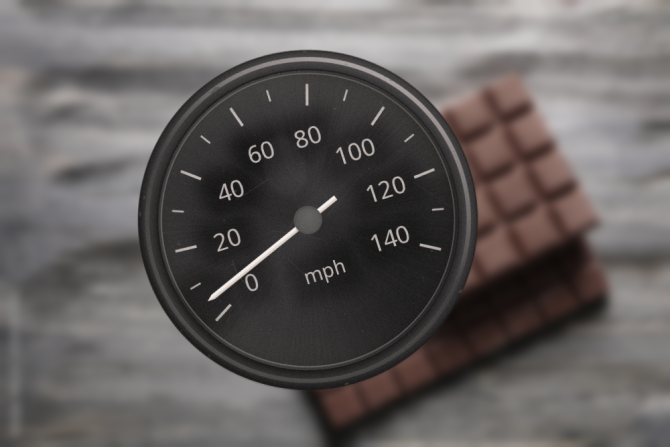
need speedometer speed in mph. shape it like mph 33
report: mph 5
